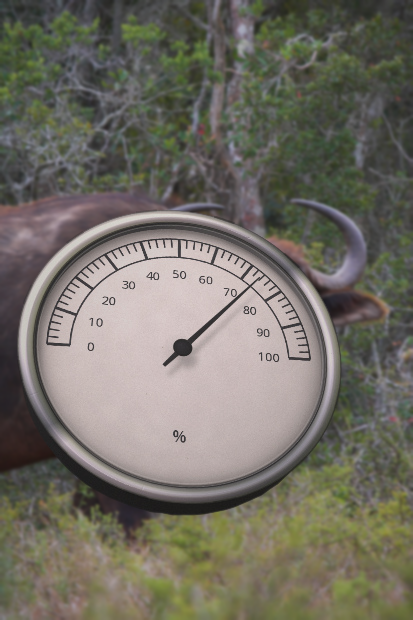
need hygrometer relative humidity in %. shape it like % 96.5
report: % 74
